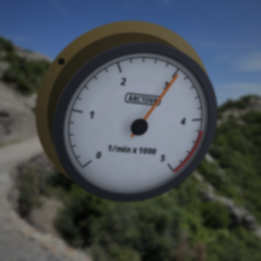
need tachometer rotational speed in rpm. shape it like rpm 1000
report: rpm 3000
